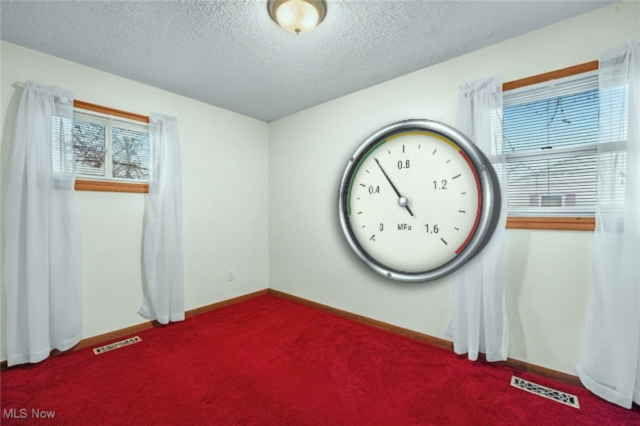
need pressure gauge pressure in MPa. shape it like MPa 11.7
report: MPa 0.6
